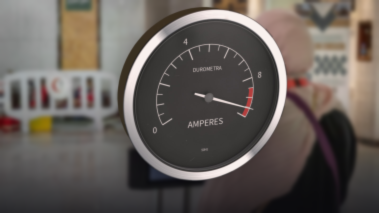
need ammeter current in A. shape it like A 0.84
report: A 9.5
